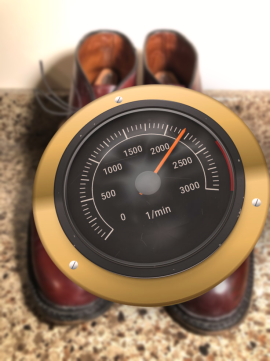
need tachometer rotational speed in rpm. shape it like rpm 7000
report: rpm 2200
